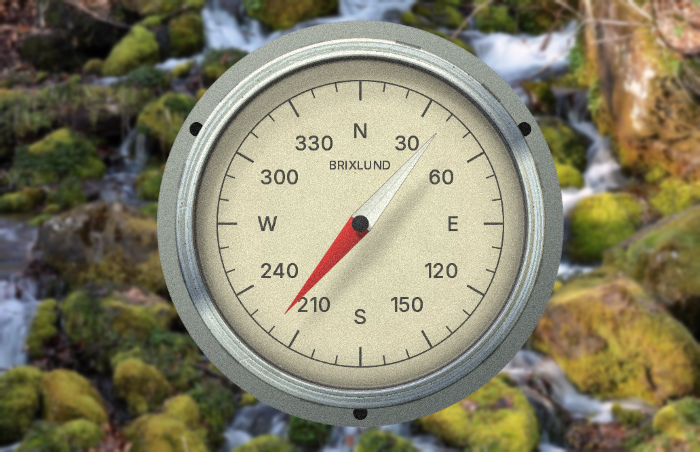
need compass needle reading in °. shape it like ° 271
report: ° 220
